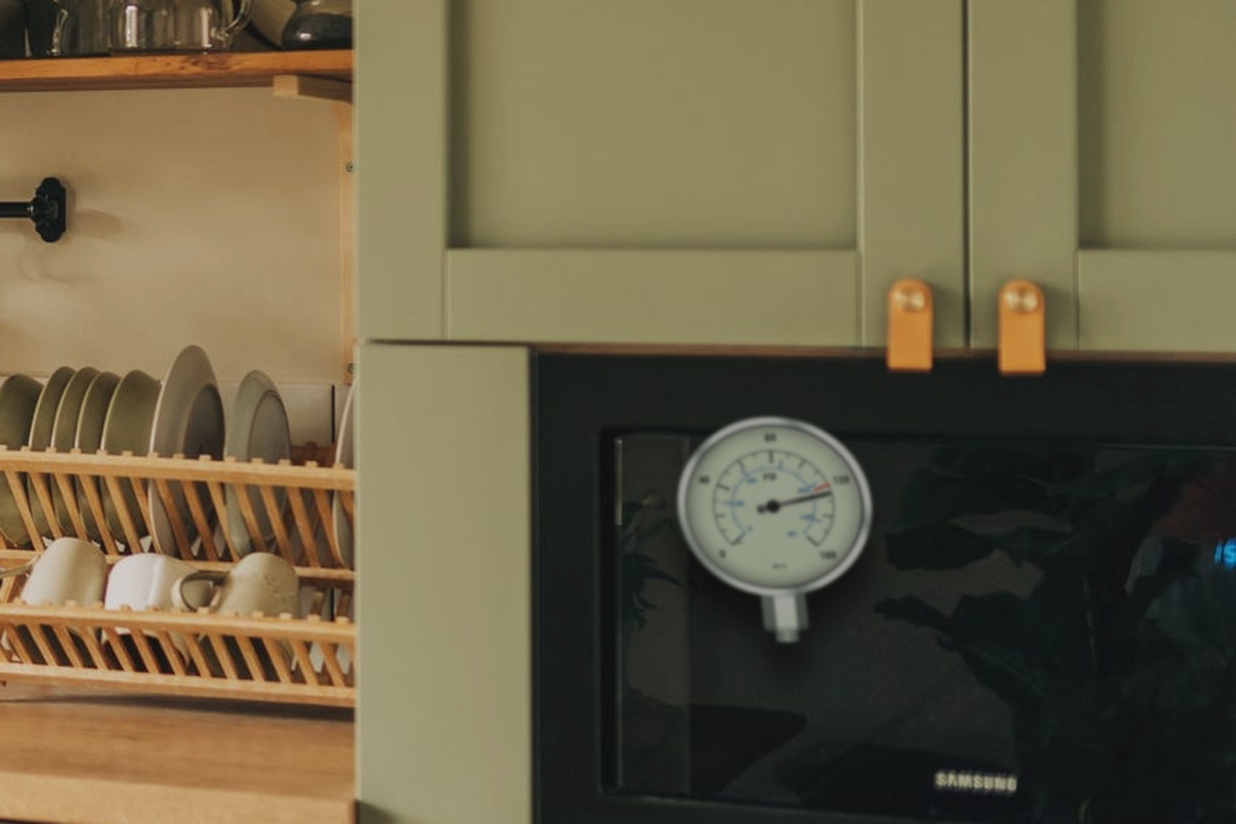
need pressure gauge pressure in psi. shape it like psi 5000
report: psi 125
